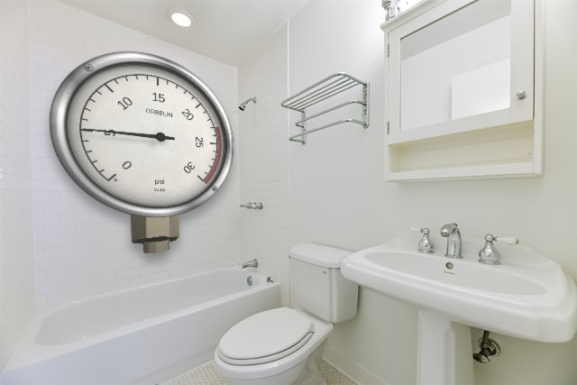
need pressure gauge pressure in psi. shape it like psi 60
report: psi 5
